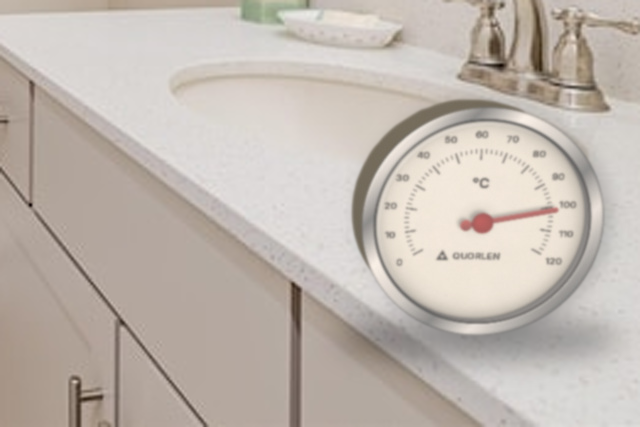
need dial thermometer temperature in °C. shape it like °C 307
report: °C 100
